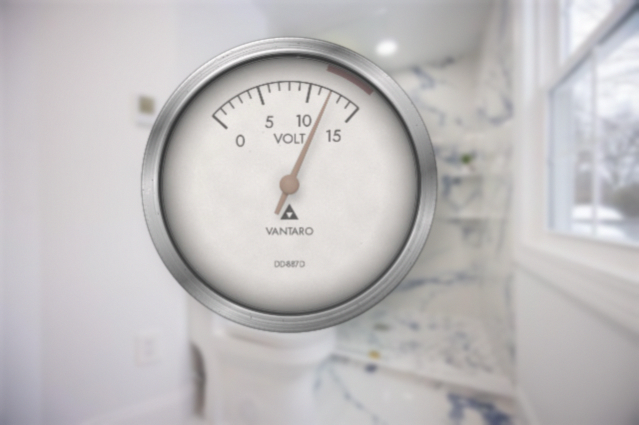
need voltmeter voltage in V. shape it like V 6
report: V 12
